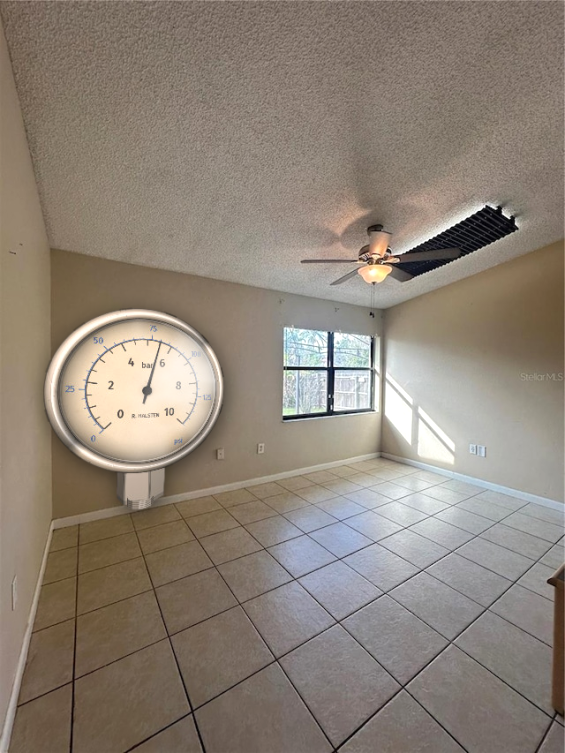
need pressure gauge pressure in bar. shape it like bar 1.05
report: bar 5.5
